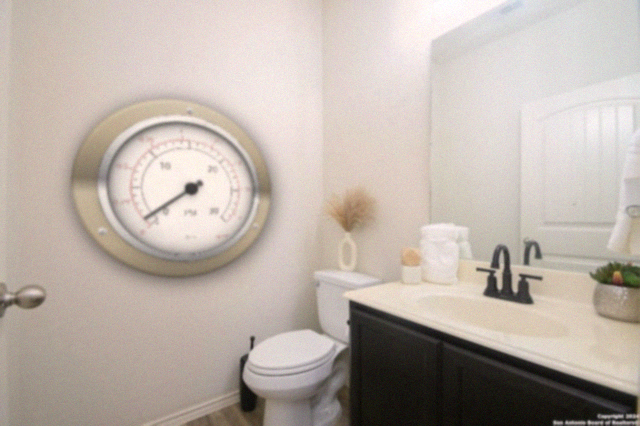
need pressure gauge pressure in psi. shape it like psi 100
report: psi 1
